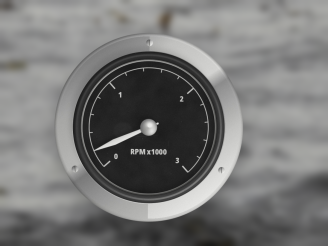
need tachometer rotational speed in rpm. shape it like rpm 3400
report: rpm 200
